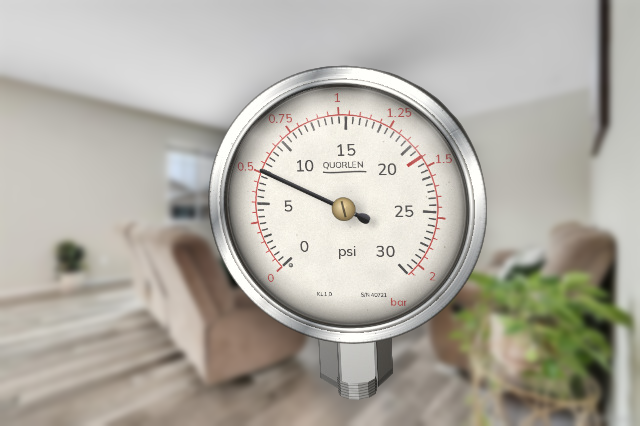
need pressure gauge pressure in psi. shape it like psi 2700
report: psi 7.5
